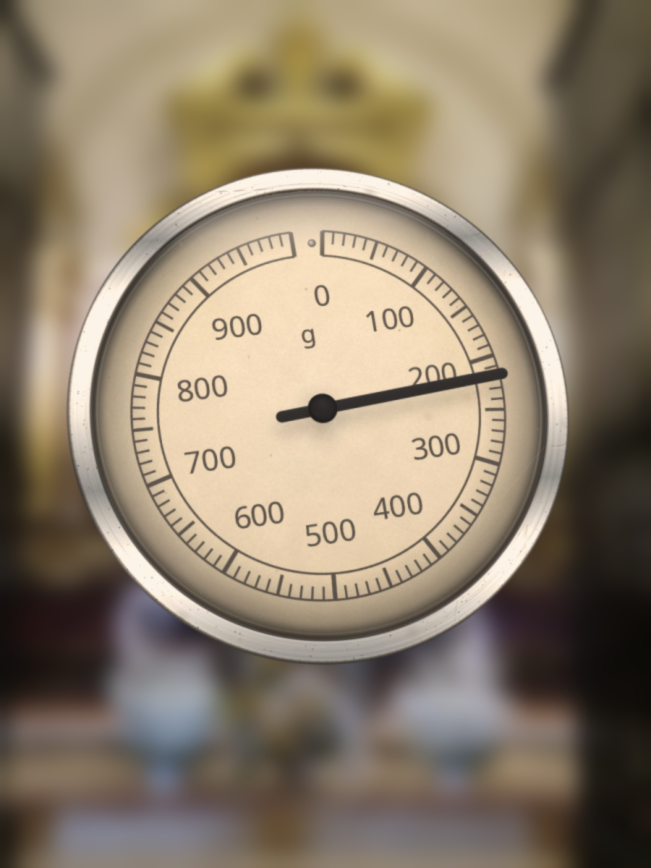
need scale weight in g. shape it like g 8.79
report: g 220
